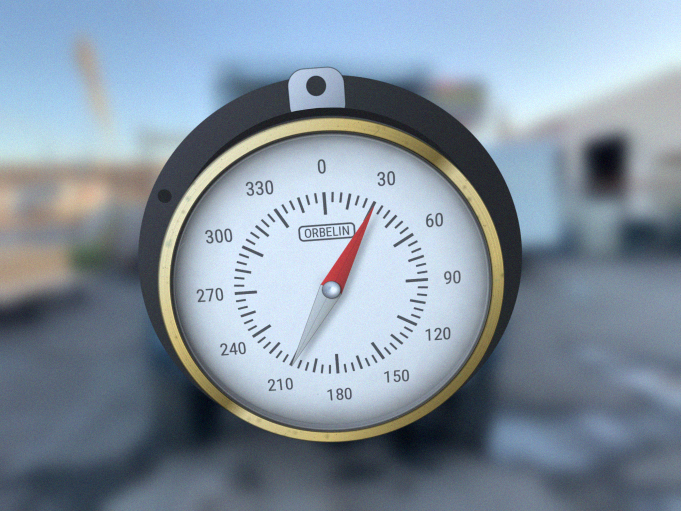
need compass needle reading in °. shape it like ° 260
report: ° 30
